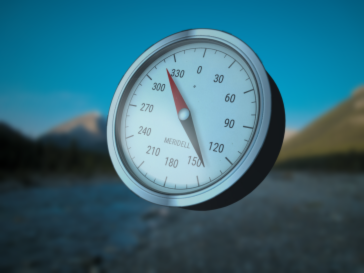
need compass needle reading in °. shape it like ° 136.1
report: ° 320
